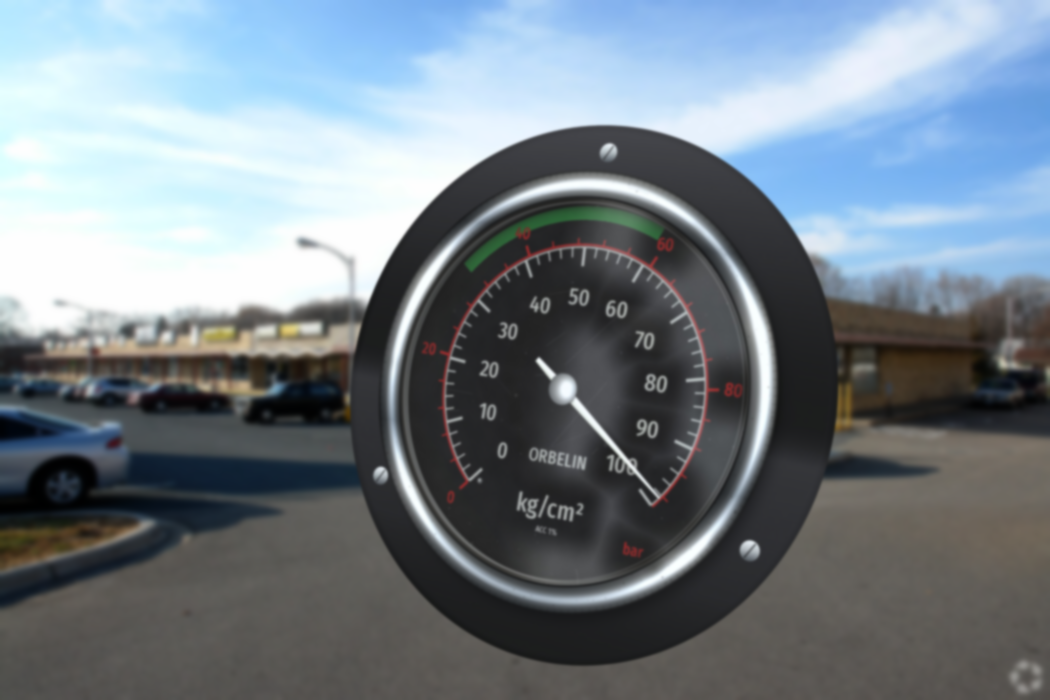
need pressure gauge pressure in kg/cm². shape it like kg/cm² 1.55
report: kg/cm² 98
